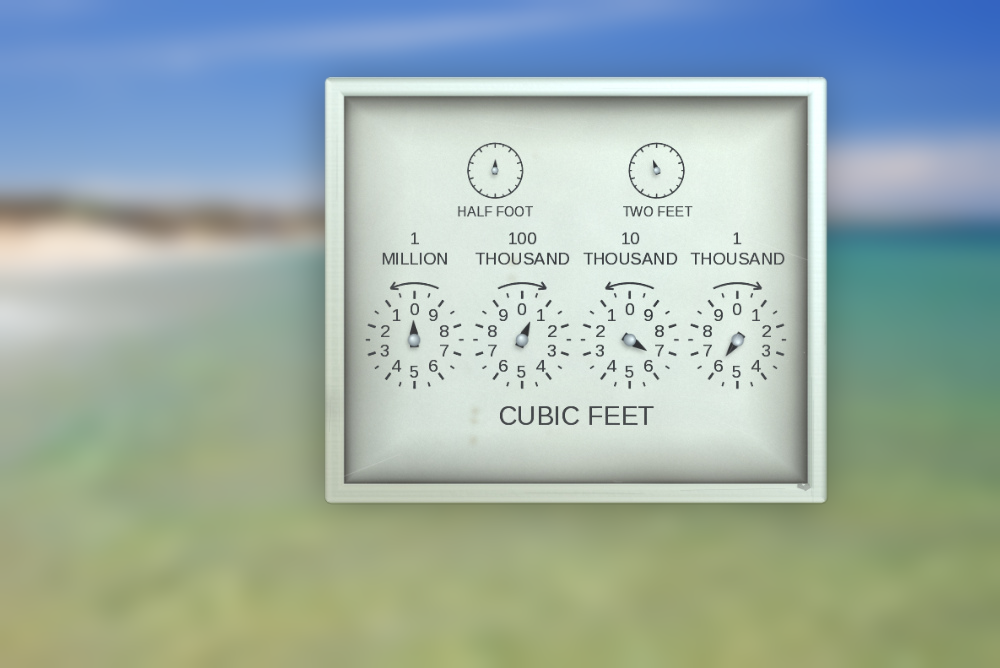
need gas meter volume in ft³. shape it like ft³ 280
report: ft³ 6600
